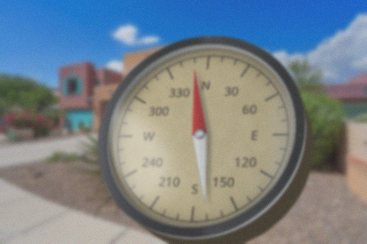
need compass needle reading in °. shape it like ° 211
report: ° 350
